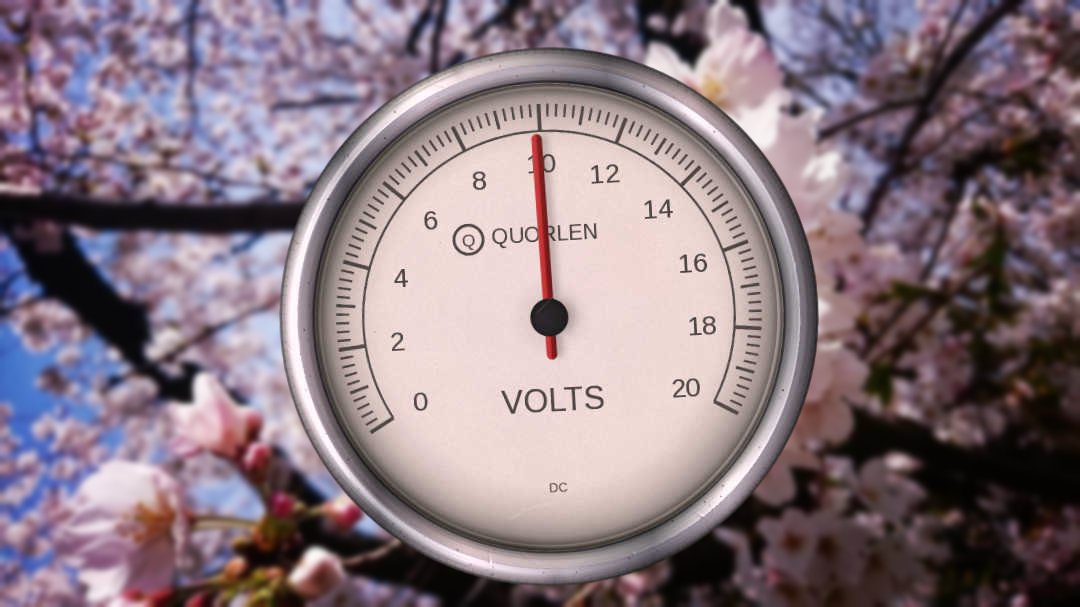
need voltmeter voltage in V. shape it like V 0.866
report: V 9.9
